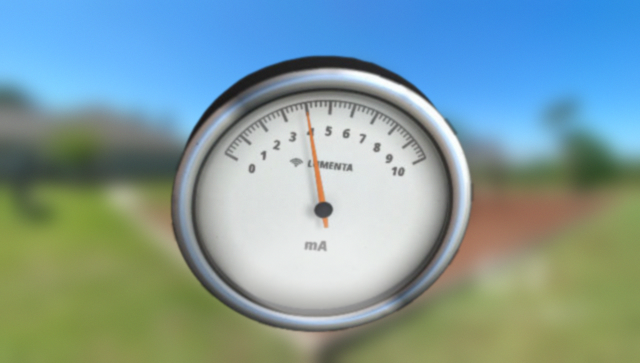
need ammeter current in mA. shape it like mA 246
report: mA 4
